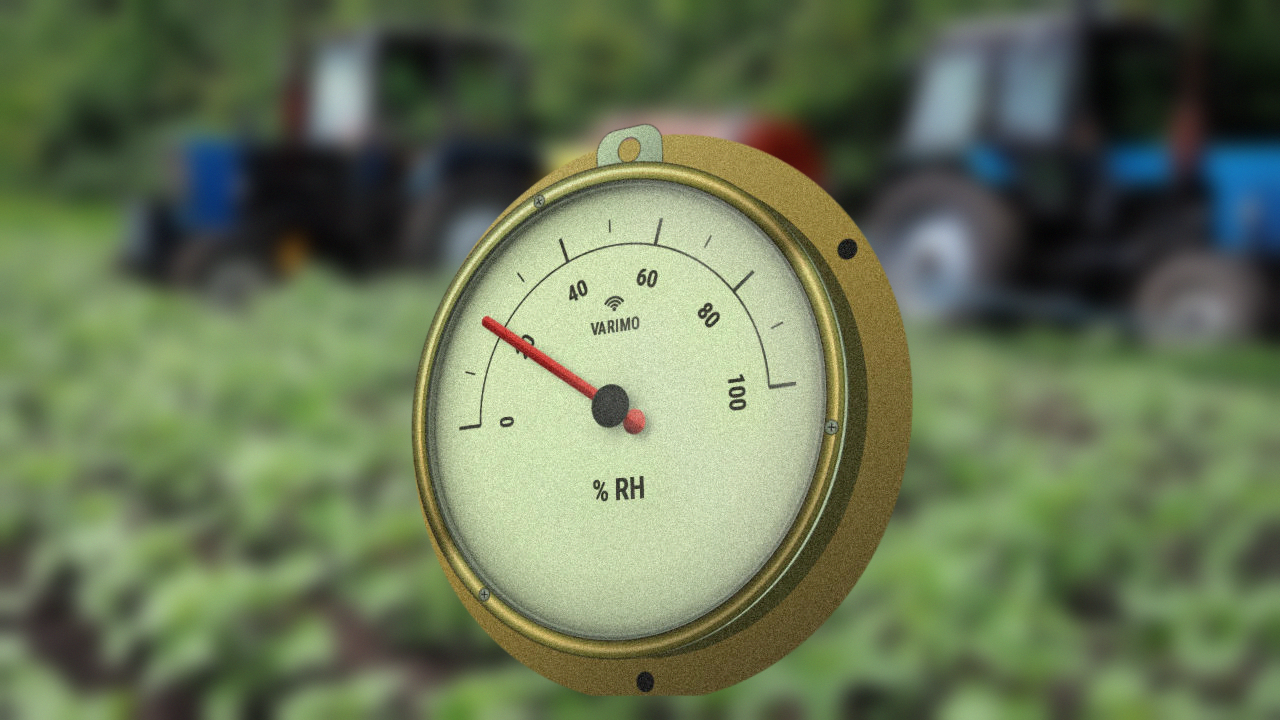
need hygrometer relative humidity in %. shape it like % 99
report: % 20
